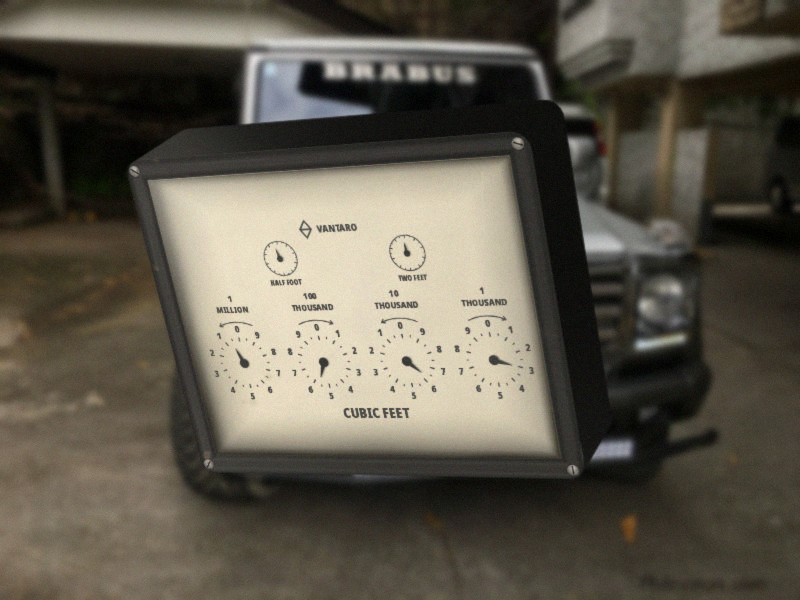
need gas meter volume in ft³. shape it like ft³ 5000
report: ft³ 56300
